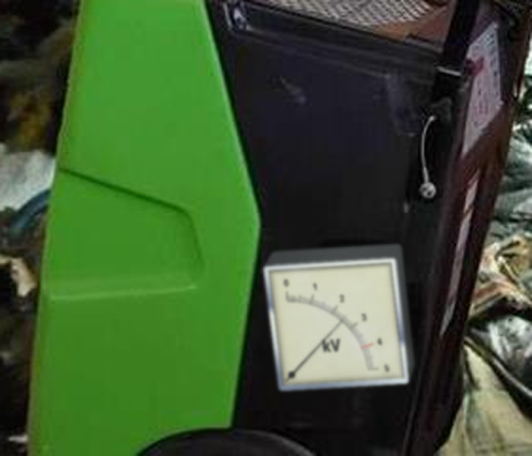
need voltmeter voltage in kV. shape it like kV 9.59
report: kV 2.5
